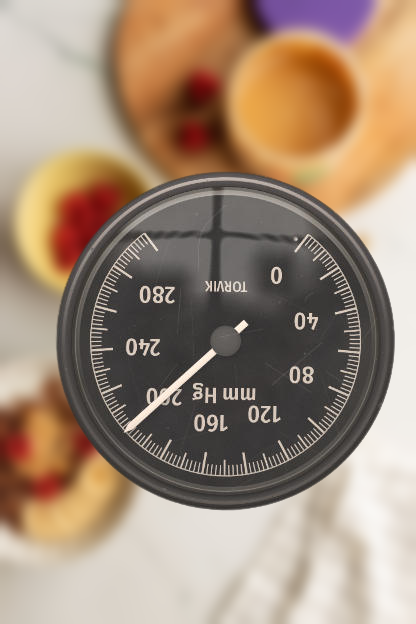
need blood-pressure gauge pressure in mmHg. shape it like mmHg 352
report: mmHg 200
